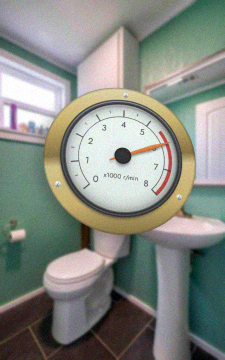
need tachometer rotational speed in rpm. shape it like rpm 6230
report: rpm 6000
